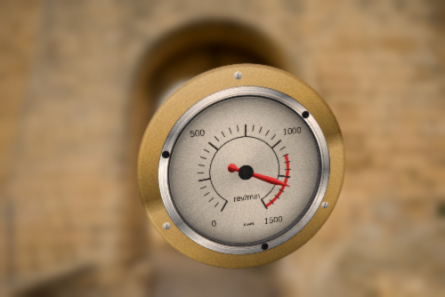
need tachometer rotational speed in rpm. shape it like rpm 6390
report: rpm 1300
